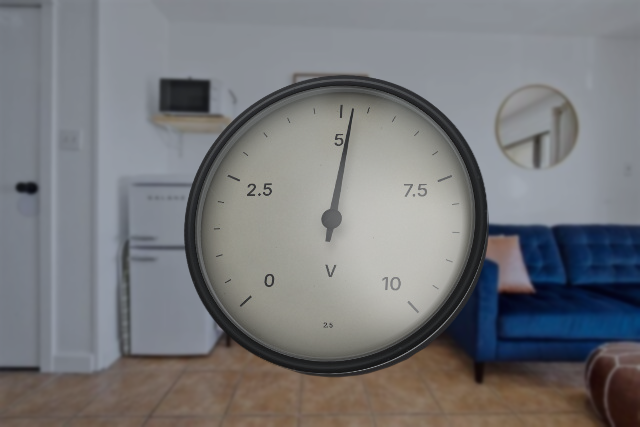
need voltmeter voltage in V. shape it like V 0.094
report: V 5.25
